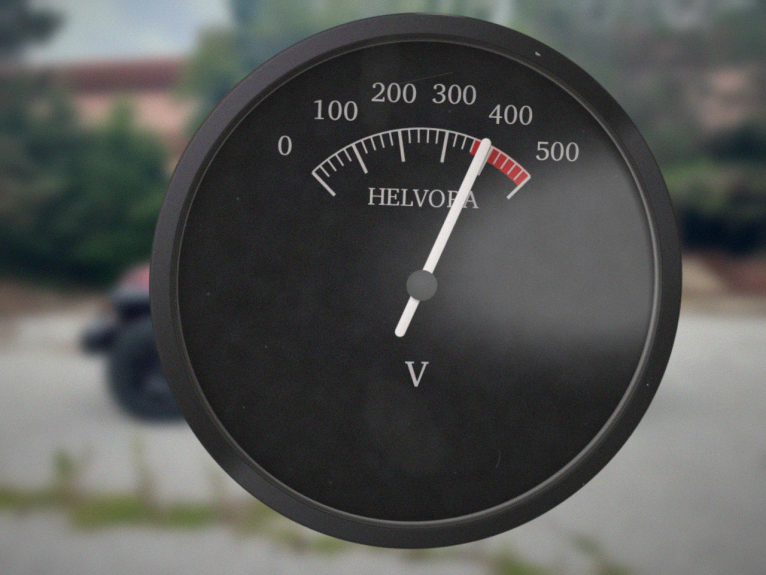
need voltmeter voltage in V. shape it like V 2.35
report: V 380
